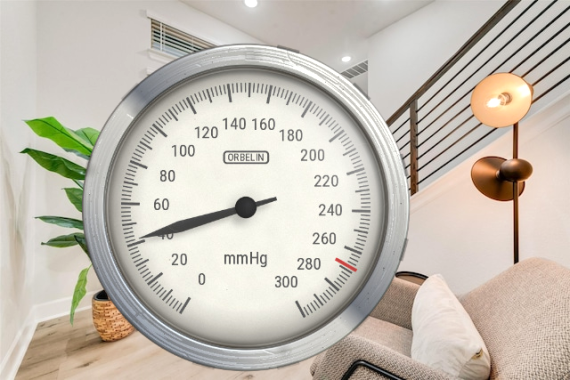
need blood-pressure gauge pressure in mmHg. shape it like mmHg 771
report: mmHg 42
